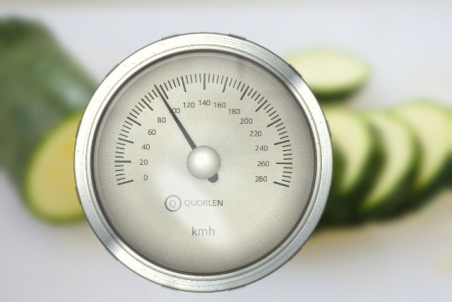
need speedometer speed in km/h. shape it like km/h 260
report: km/h 96
